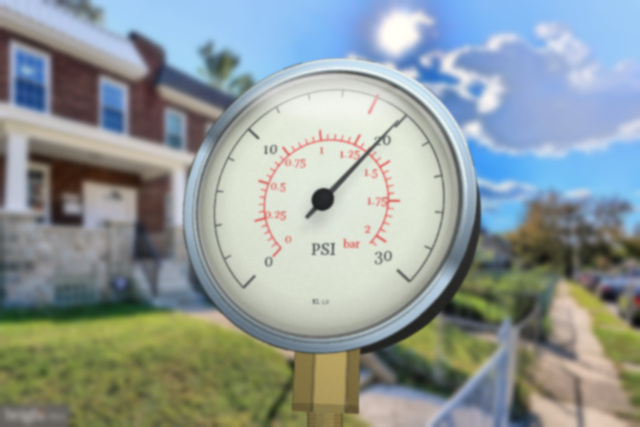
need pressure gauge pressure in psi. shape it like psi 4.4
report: psi 20
